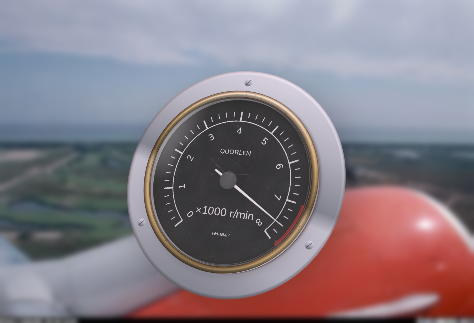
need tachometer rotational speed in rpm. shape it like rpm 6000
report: rpm 7600
